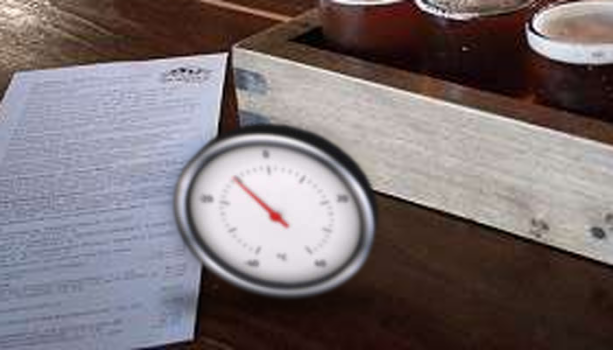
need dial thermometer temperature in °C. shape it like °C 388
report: °C -10
